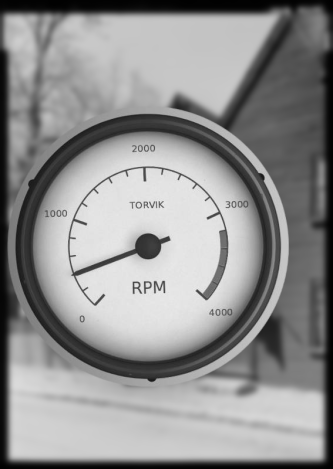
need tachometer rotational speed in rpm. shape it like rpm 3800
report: rpm 400
